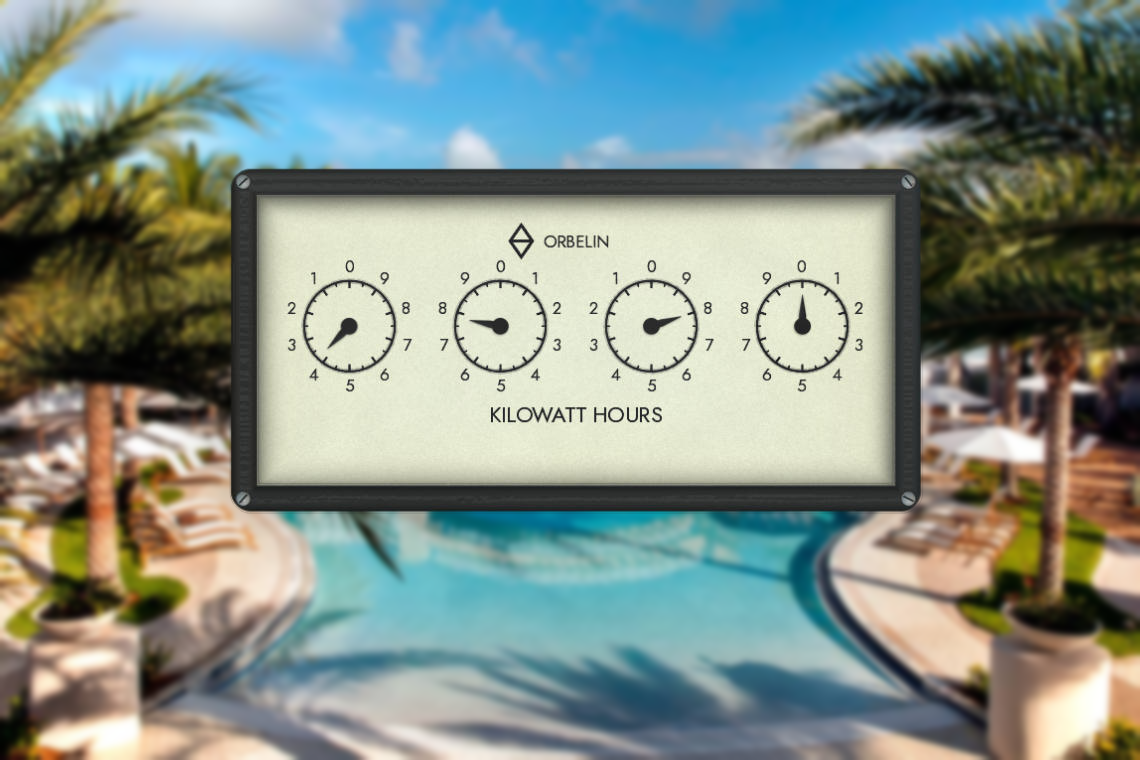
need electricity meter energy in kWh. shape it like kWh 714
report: kWh 3780
